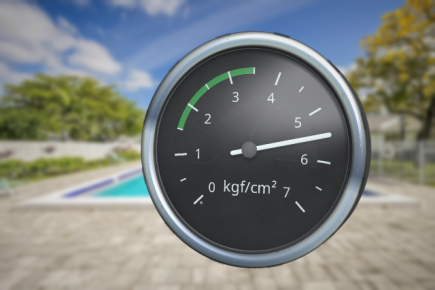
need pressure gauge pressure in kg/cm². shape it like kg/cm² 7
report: kg/cm² 5.5
